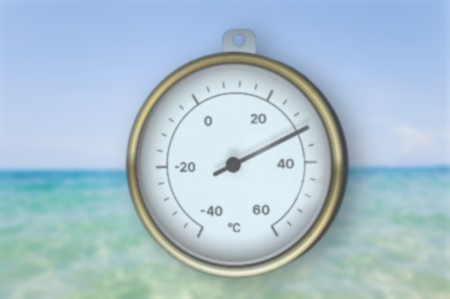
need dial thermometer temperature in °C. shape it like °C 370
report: °C 32
